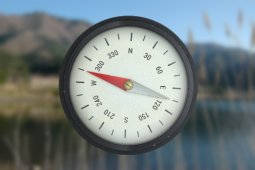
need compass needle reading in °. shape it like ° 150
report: ° 285
